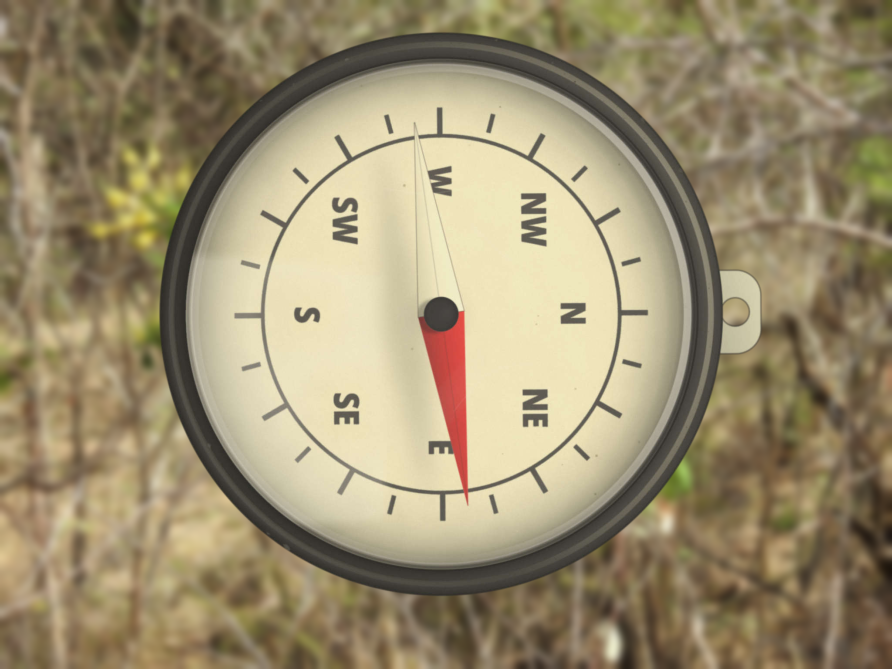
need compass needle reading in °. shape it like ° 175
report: ° 82.5
